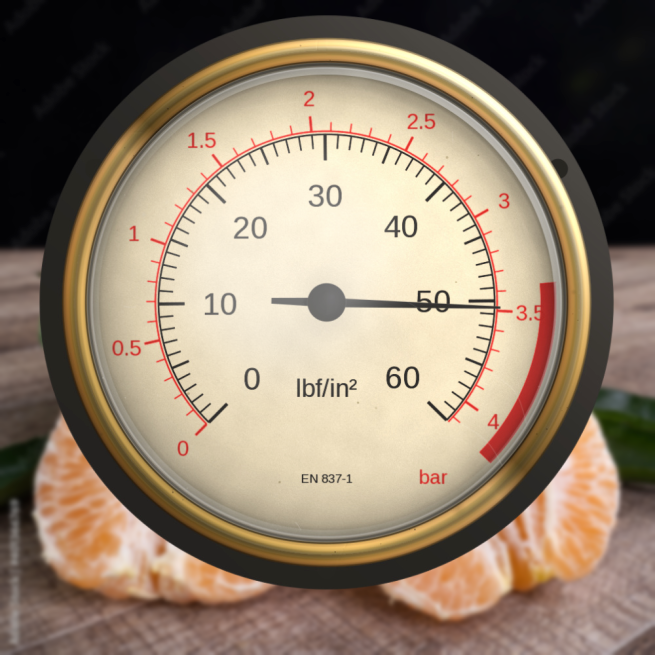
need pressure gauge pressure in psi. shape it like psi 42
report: psi 50.5
